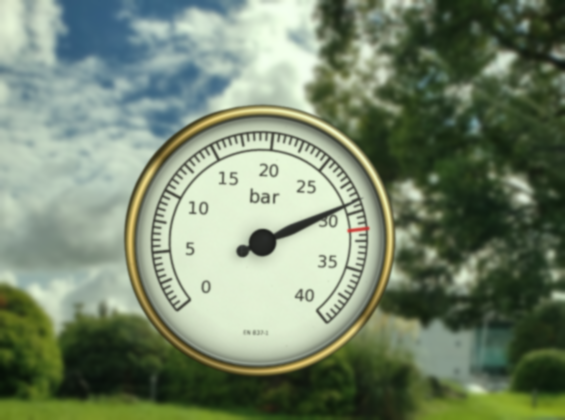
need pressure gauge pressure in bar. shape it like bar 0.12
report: bar 29
